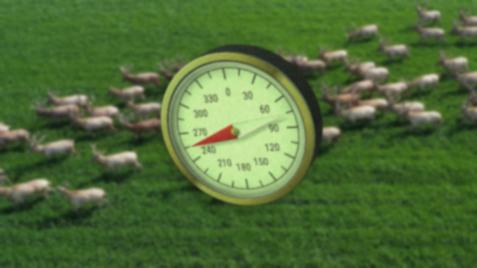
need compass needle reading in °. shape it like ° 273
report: ° 255
